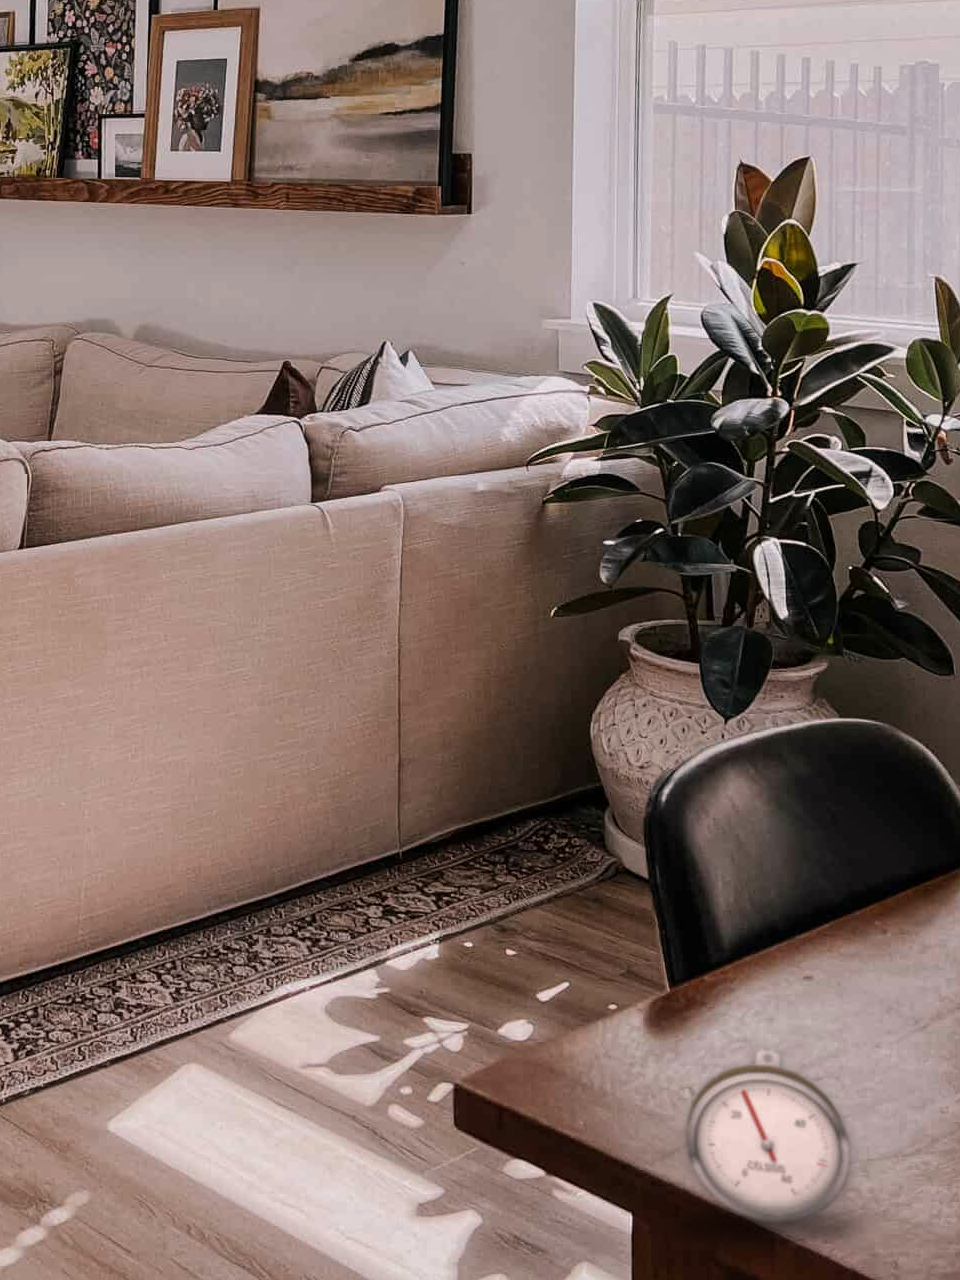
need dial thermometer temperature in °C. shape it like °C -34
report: °C 25
